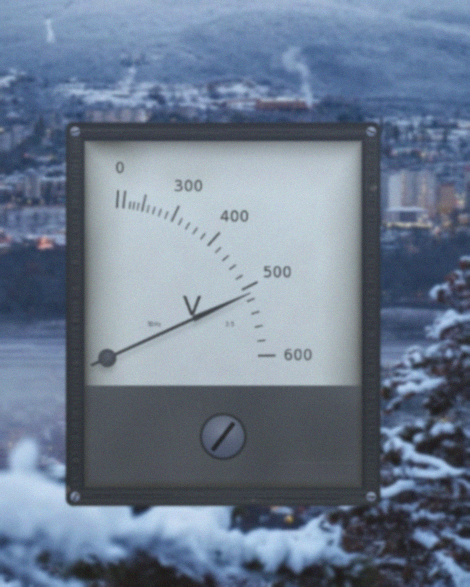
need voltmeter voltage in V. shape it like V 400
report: V 510
